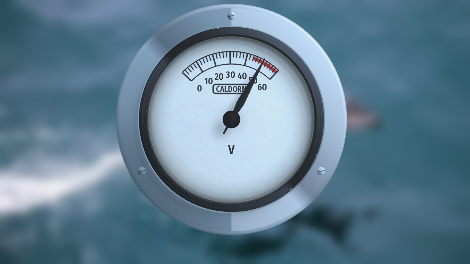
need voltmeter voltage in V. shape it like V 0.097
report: V 50
